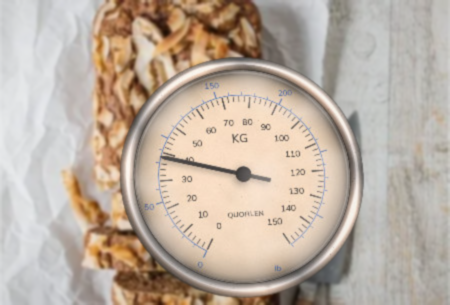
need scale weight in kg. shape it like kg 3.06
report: kg 38
